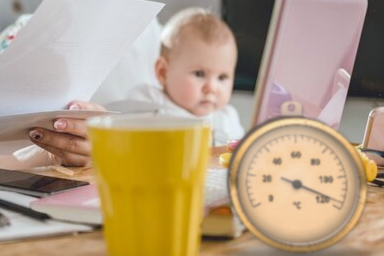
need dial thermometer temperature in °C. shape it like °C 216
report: °C 116
